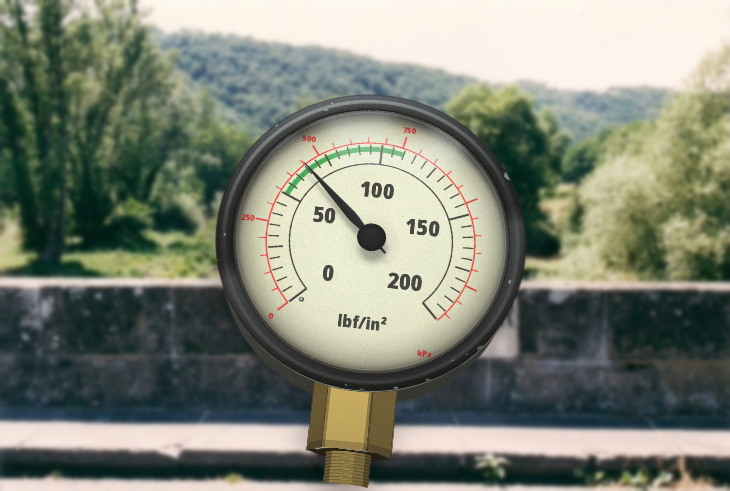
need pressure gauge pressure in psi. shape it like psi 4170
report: psi 65
